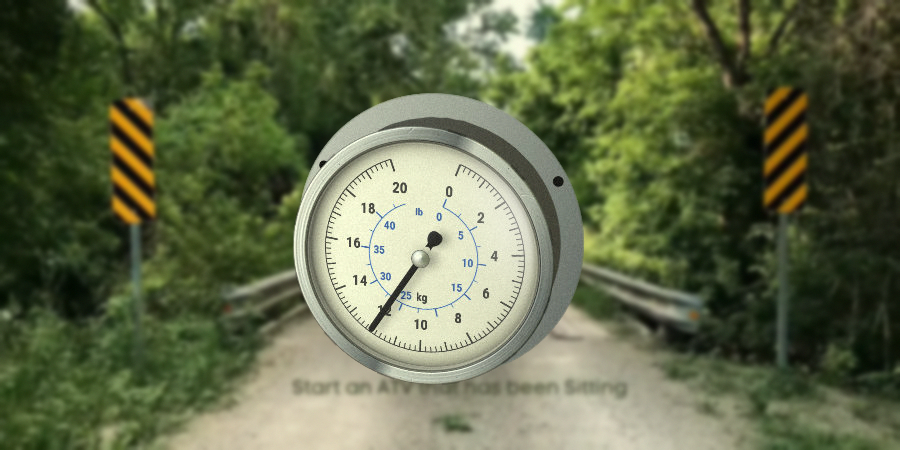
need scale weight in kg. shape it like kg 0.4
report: kg 12
